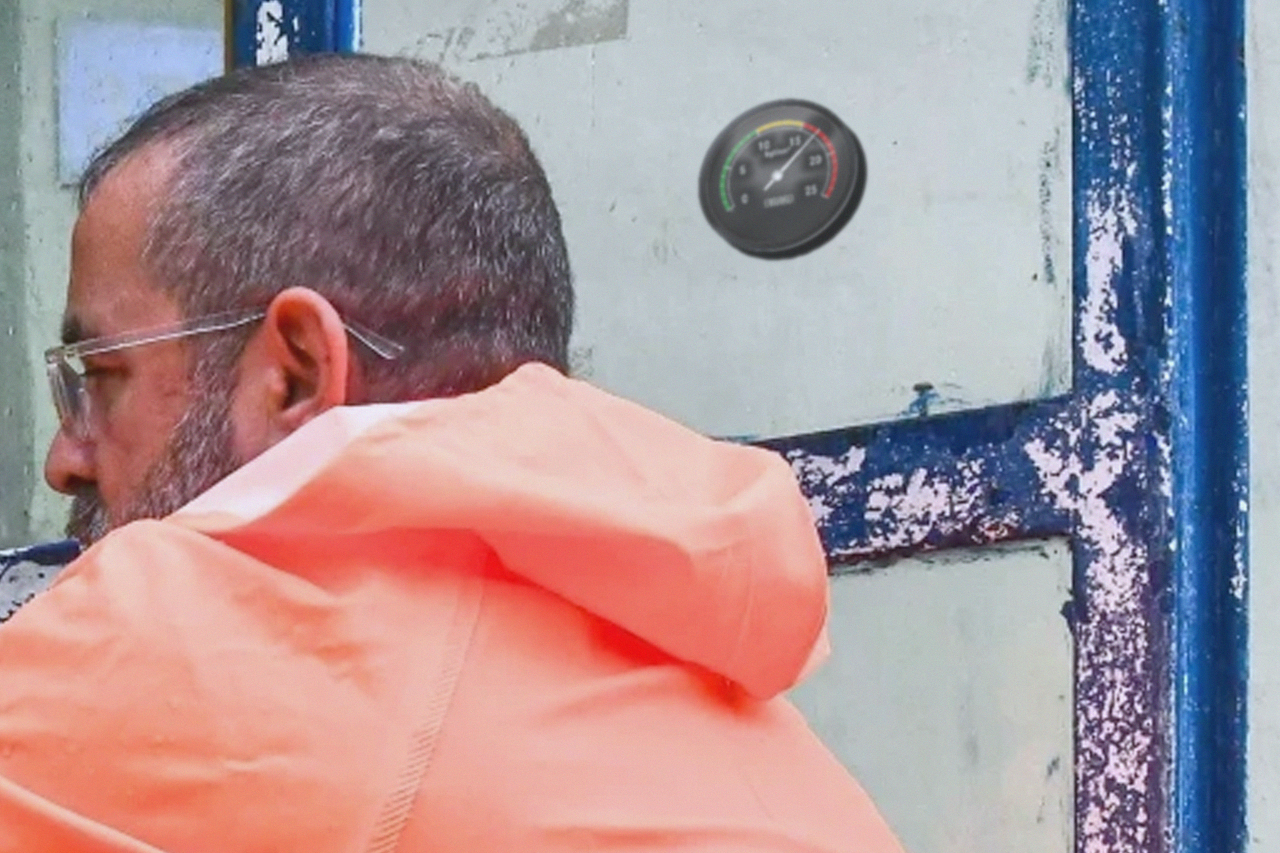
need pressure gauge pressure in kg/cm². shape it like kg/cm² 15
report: kg/cm² 17
